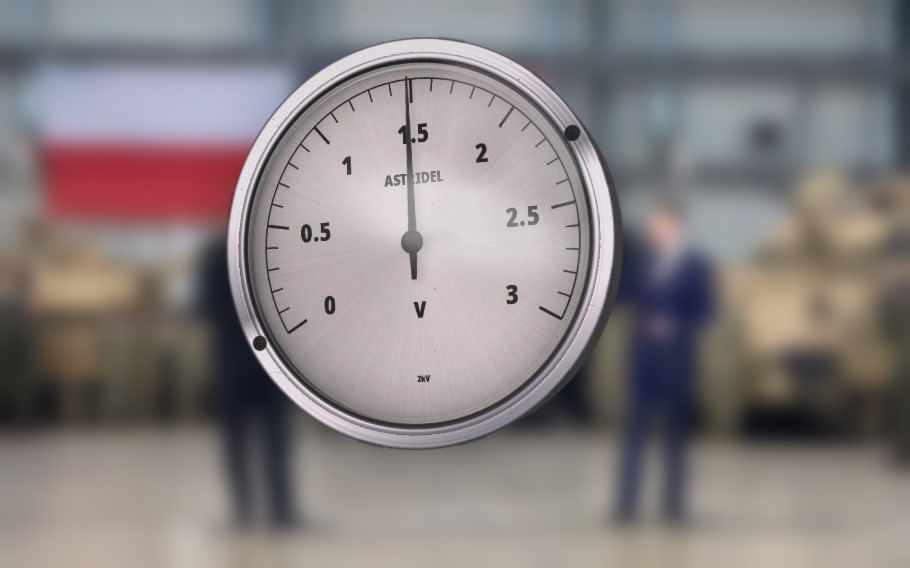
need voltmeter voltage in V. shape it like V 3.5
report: V 1.5
